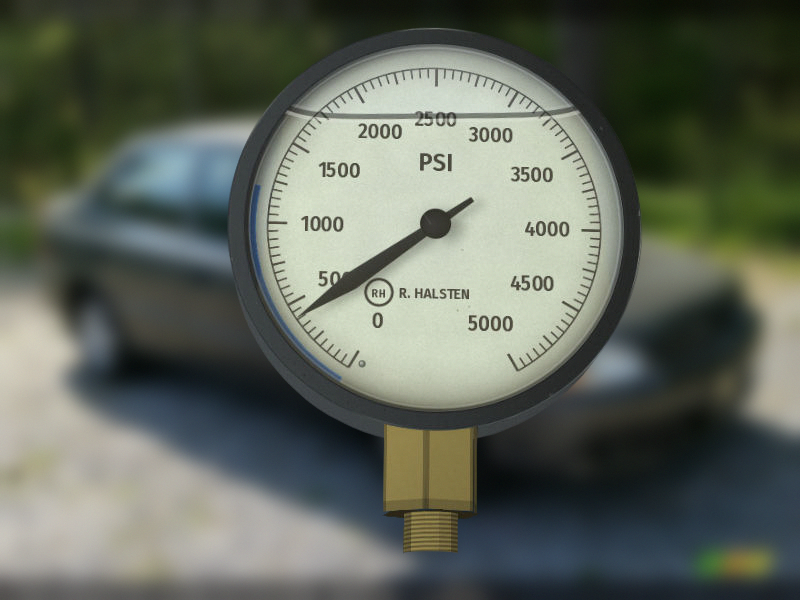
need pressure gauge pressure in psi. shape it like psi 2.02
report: psi 400
